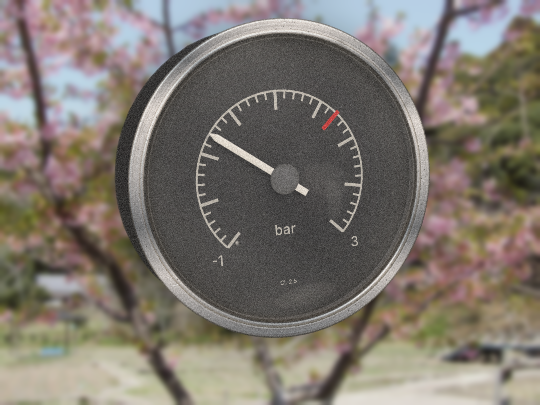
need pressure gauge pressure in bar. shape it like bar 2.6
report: bar 0.2
